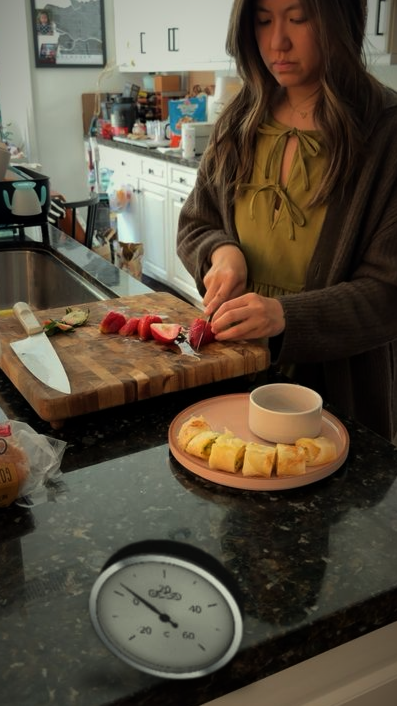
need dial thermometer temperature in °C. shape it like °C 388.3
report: °C 5
